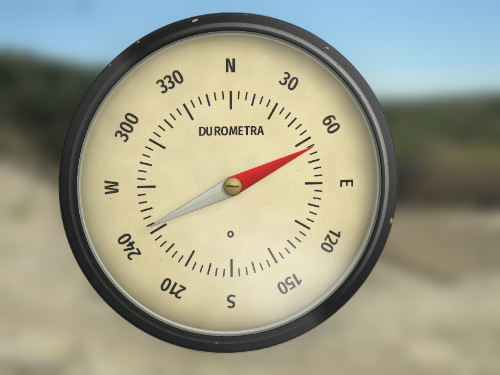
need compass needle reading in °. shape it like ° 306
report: ° 65
